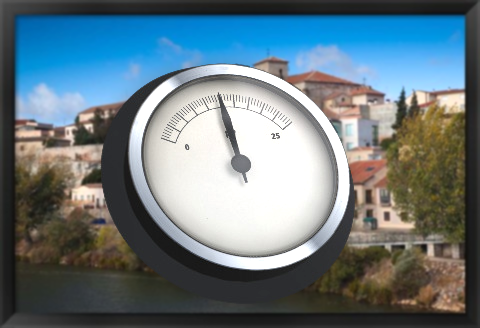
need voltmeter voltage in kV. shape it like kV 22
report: kV 12.5
